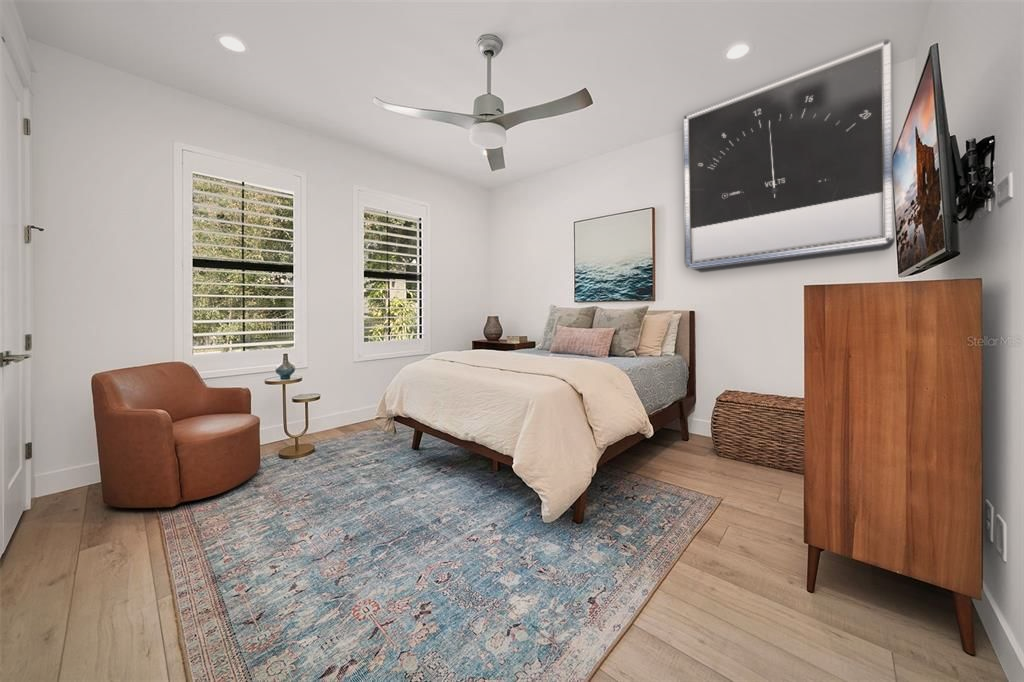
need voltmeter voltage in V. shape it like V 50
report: V 13
